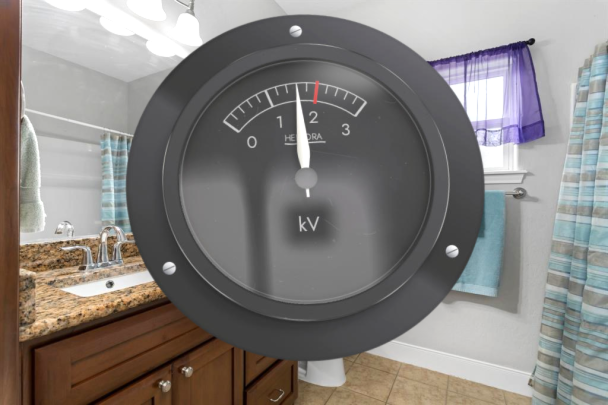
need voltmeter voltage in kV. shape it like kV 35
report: kV 1.6
